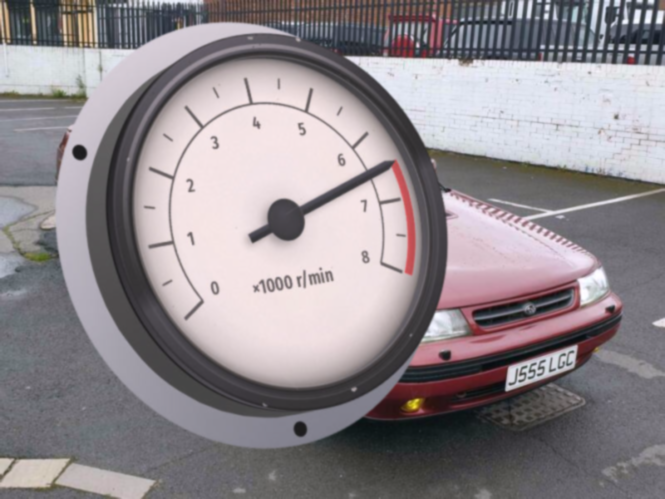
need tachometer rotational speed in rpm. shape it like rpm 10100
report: rpm 6500
